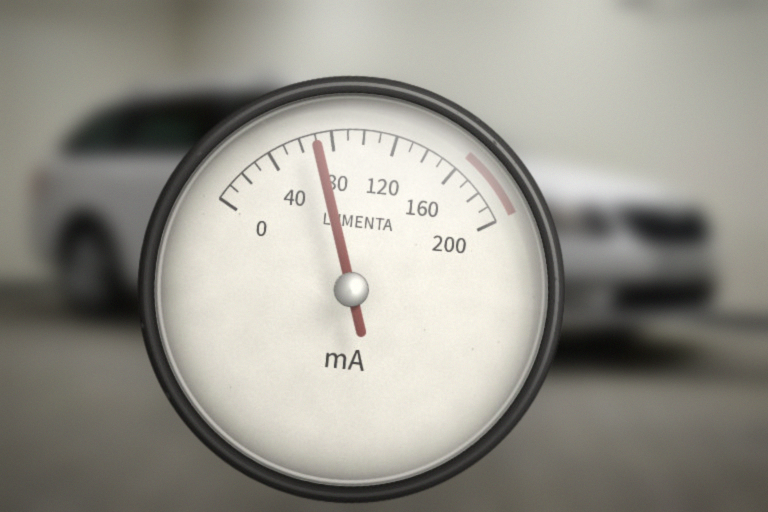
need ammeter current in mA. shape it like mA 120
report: mA 70
